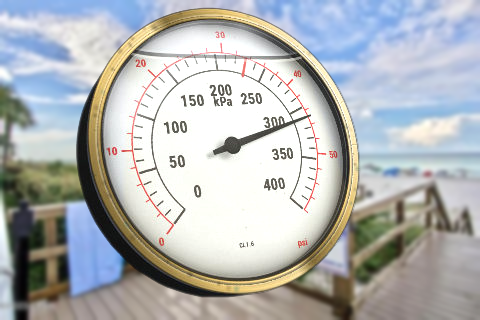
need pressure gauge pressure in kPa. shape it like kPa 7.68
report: kPa 310
